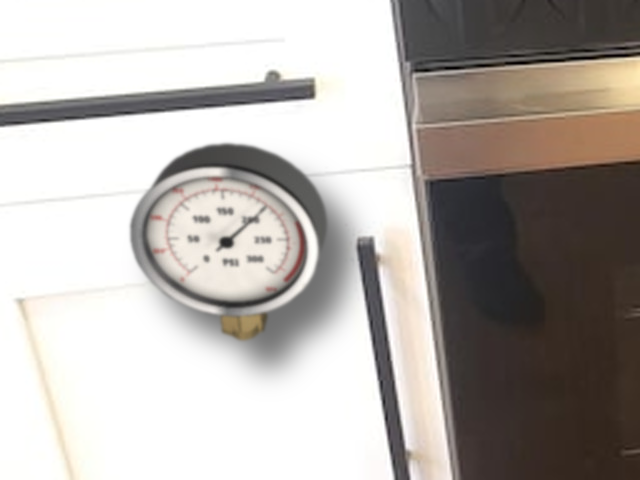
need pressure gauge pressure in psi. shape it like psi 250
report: psi 200
